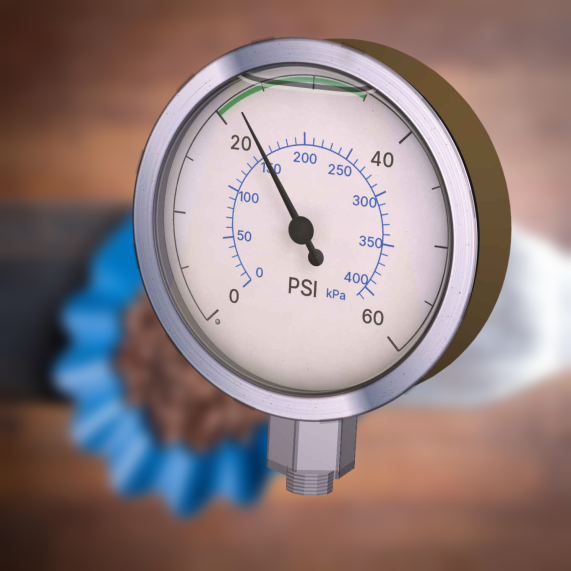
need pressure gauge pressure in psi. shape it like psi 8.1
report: psi 22.5
